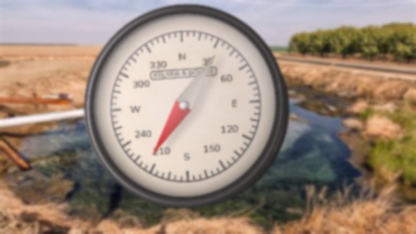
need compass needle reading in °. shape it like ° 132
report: ° 215
